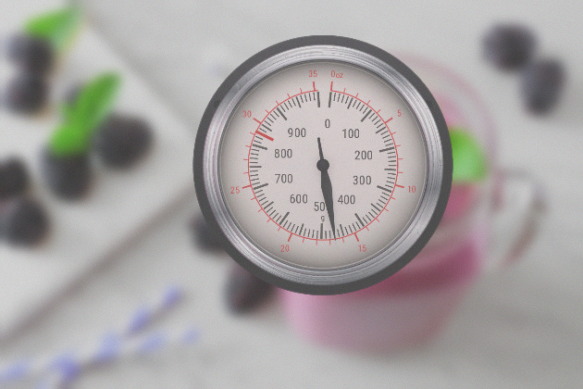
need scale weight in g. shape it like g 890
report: g 470
